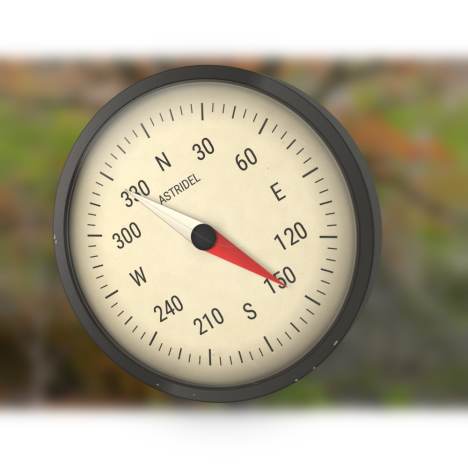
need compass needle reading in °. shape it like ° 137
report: ° 150
